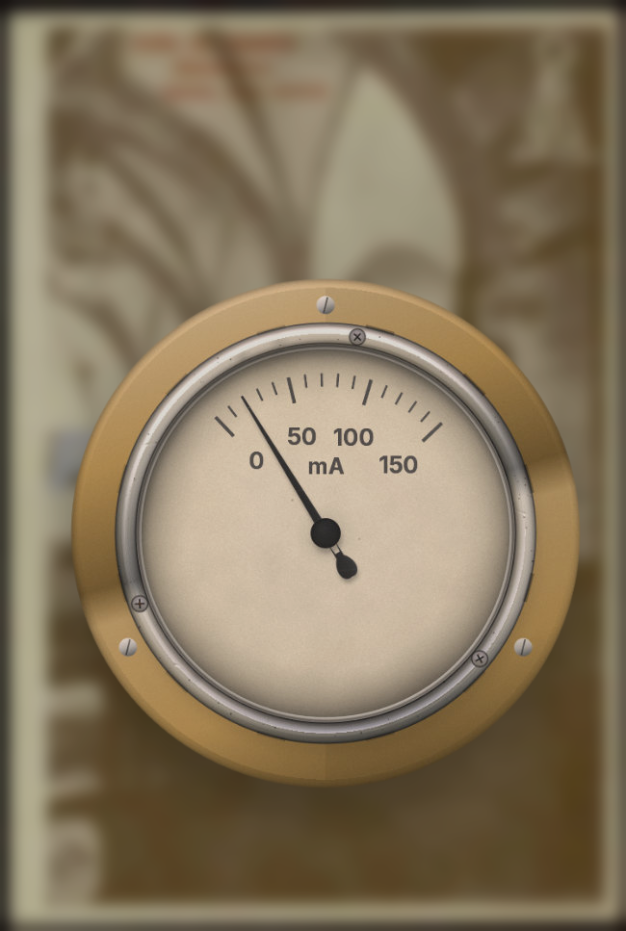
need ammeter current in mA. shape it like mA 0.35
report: mA 20
